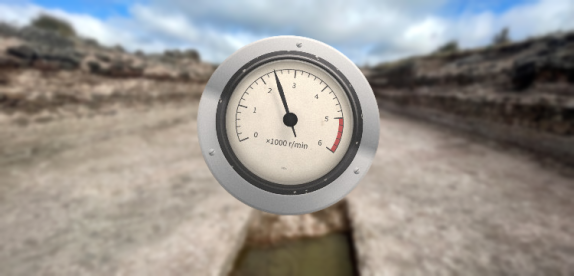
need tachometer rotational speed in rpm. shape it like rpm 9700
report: rpm 2400
